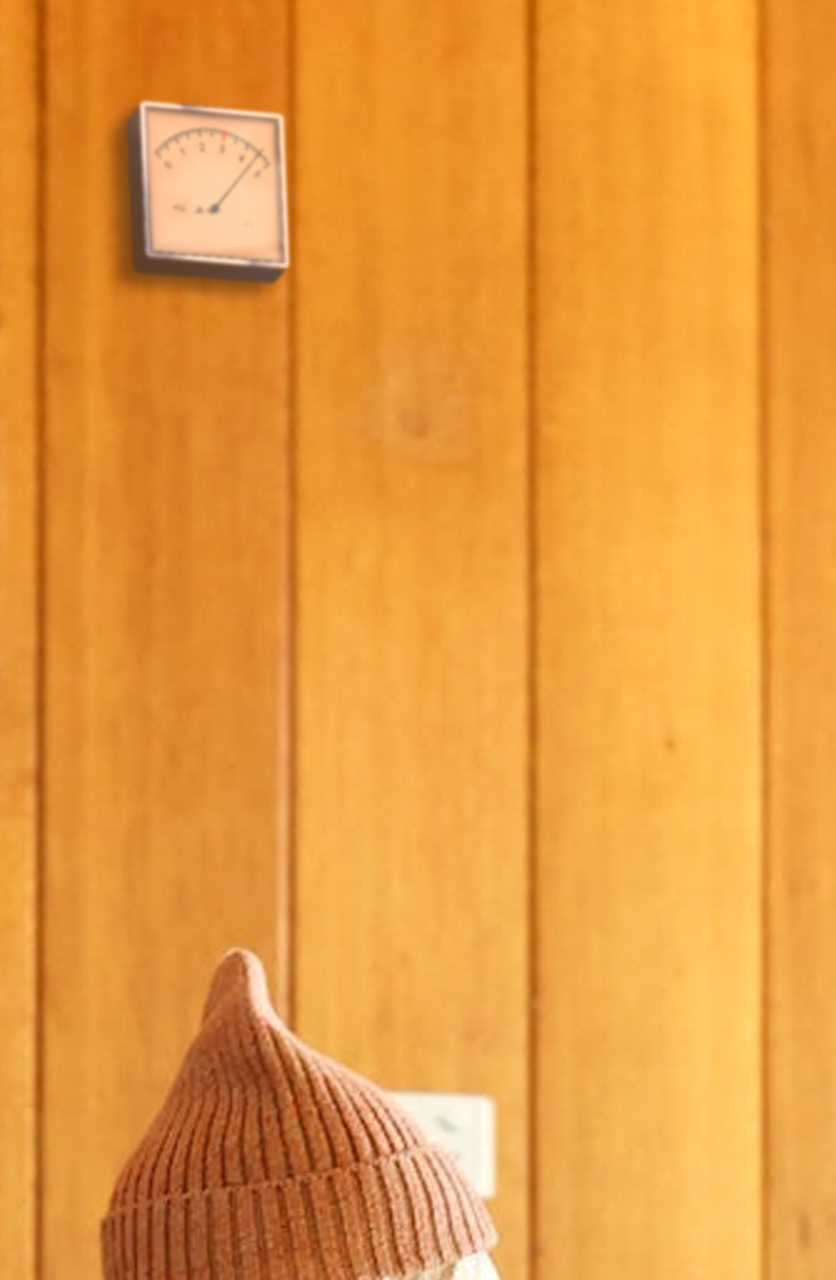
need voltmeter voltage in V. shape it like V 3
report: V 4.5
